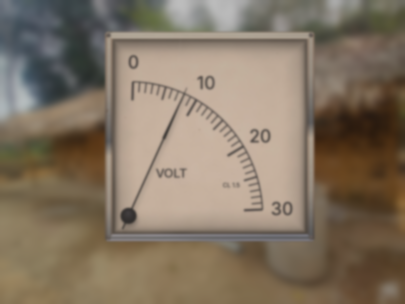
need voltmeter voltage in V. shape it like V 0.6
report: V 8
